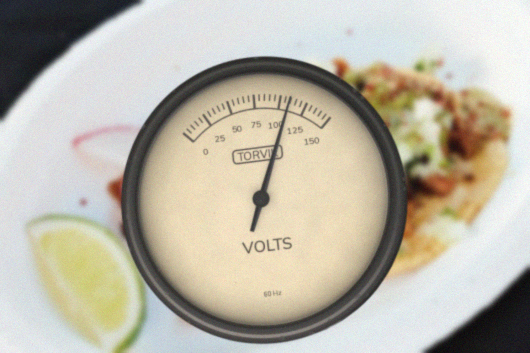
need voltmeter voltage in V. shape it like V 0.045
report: V 110
